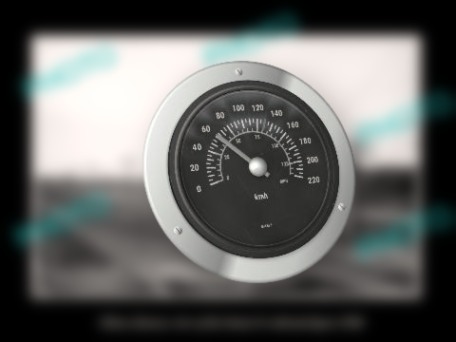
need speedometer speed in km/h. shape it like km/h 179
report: km/h 60
